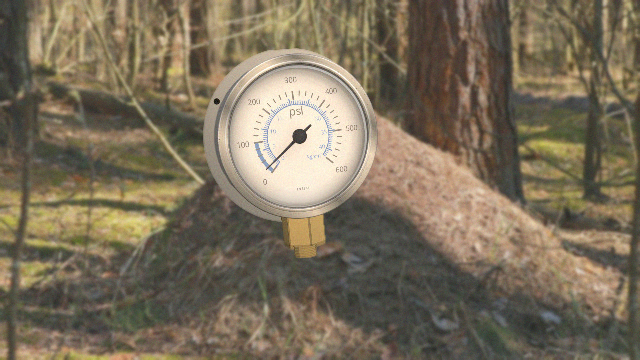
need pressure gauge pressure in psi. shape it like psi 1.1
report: psi 20
